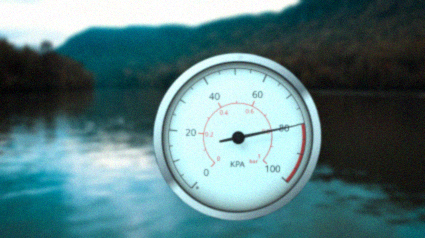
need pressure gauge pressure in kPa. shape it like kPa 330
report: kPa 80
